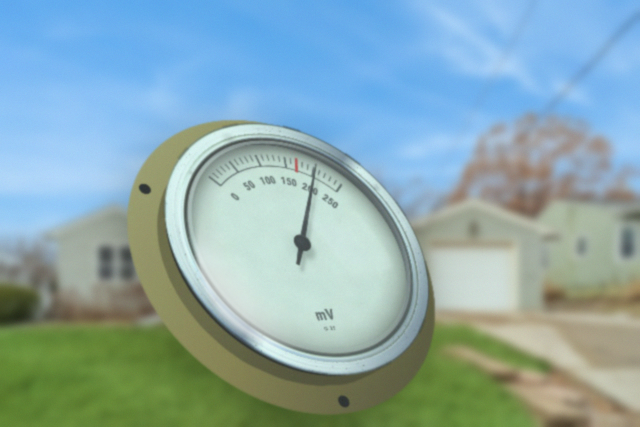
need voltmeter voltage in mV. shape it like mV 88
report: mV 200
